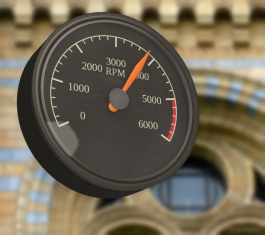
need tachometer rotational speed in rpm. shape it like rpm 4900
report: rpm 3800
